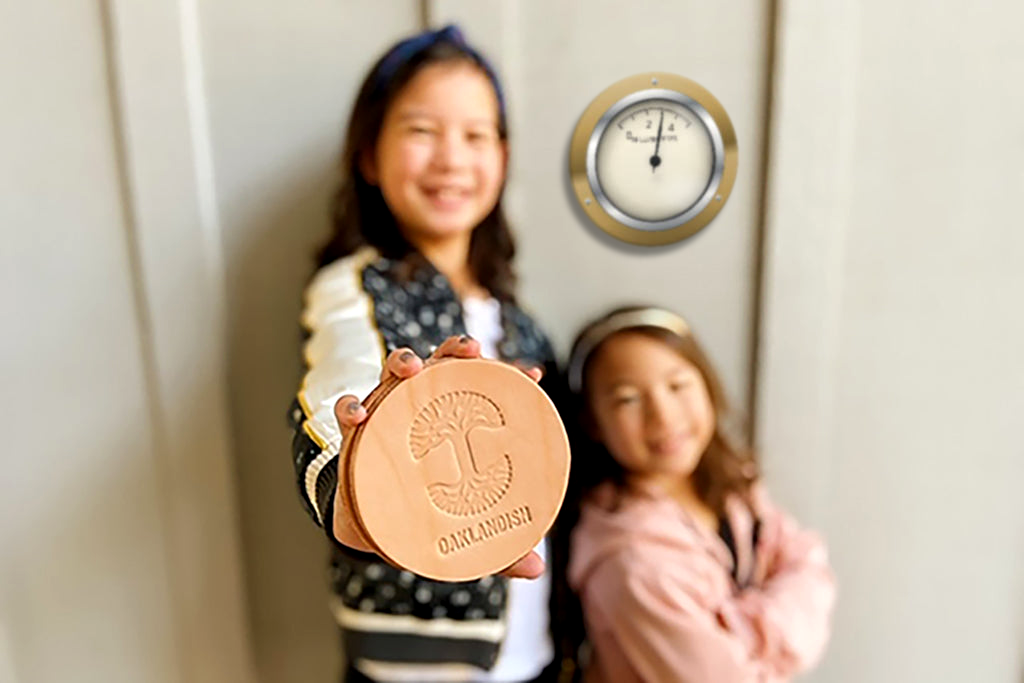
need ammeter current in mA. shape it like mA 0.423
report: mA 3
